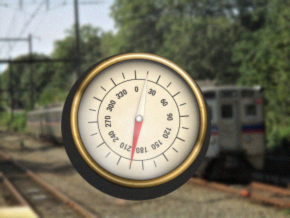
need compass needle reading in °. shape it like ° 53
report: ° 195
